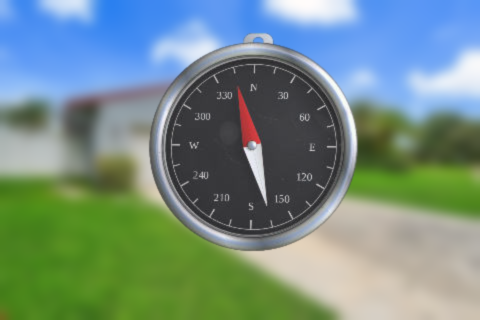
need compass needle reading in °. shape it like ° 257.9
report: ° 345
